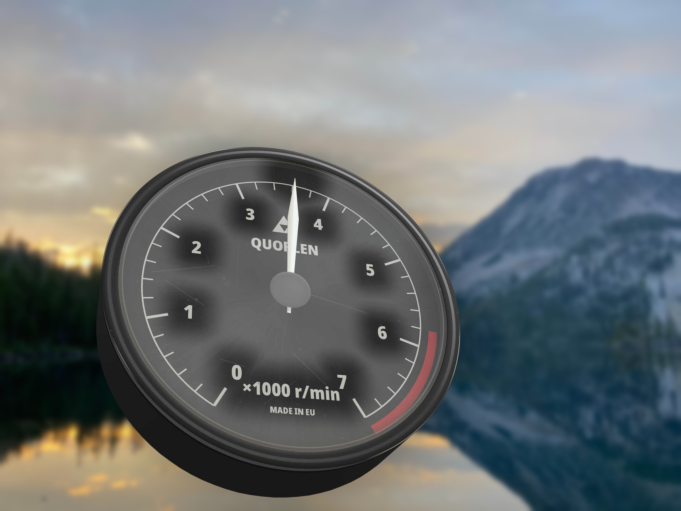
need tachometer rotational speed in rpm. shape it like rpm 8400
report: rpm 3600
